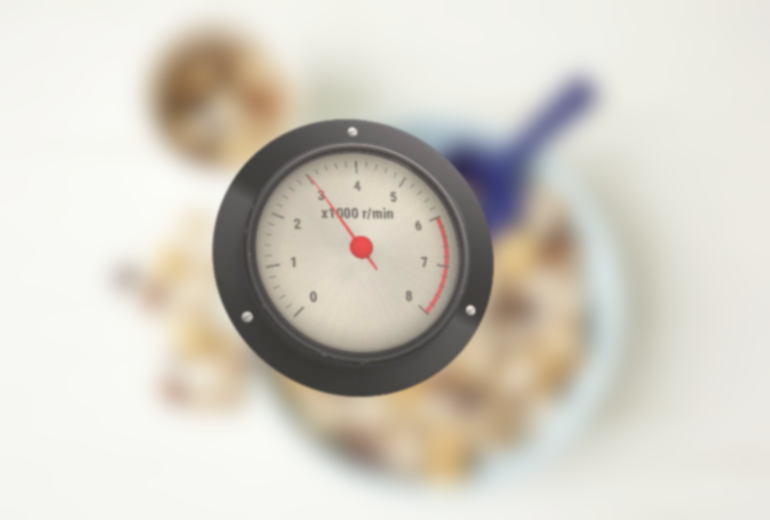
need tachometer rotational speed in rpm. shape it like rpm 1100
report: rpm 3000
